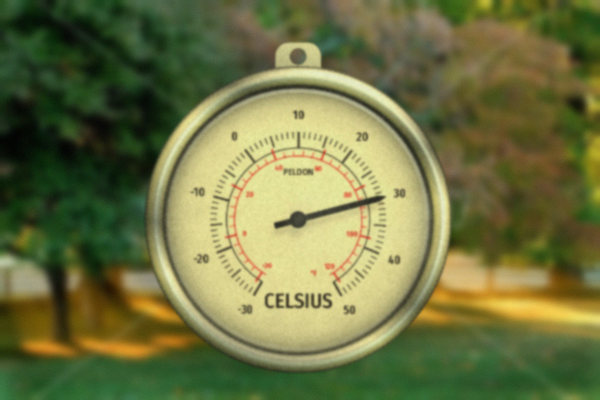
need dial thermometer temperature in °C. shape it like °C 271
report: °C 30
